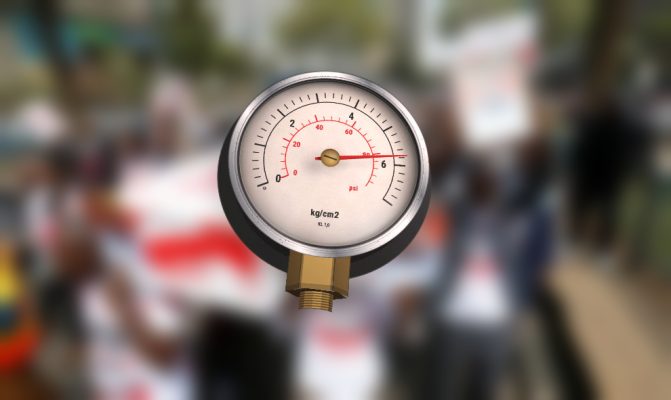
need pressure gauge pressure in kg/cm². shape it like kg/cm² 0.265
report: kg/cm² 5.8
